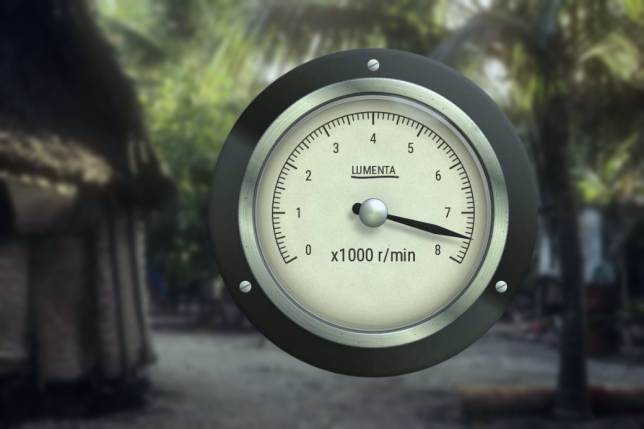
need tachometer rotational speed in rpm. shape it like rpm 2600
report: rpm 7500
